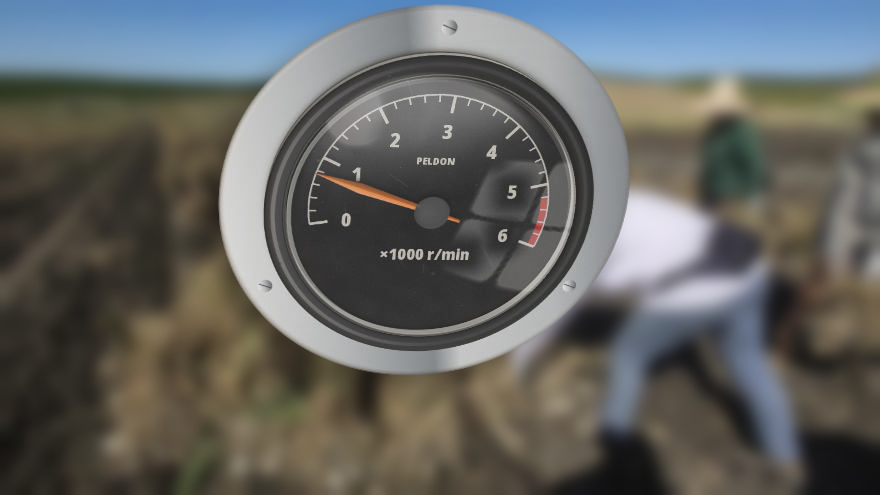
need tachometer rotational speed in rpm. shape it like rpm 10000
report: rpm 800
